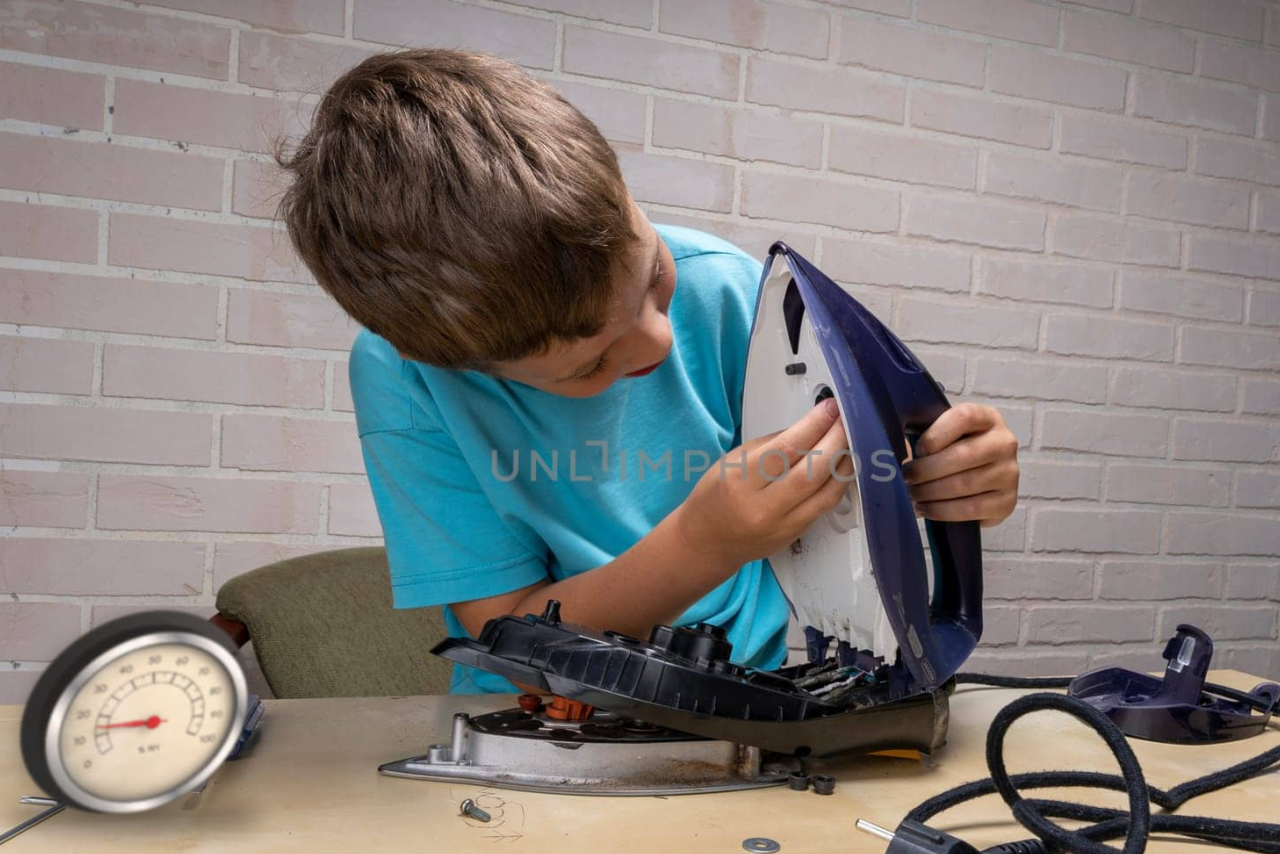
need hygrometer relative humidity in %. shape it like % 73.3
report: % 15
